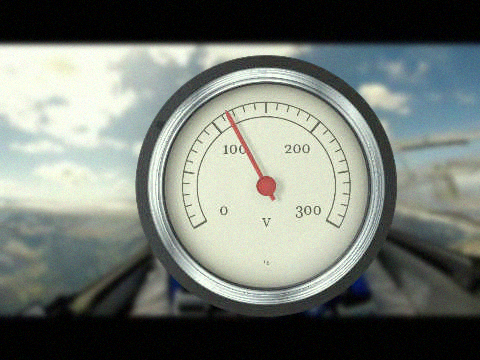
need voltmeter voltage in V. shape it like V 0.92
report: V 115
